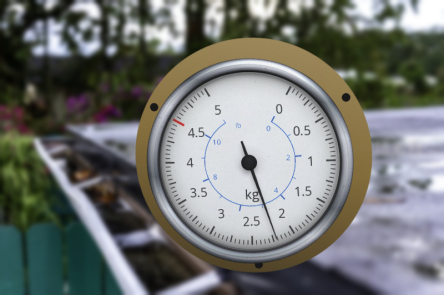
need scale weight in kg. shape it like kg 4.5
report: kg 2.2
